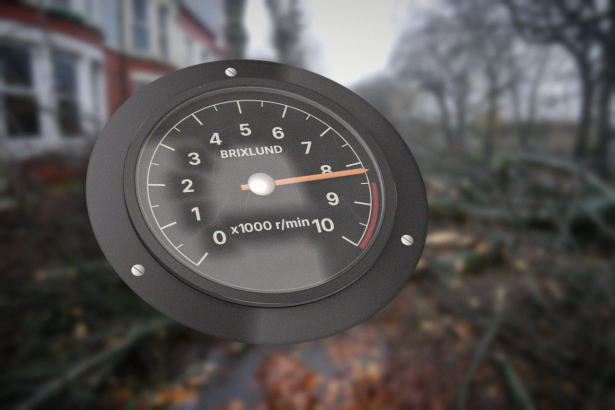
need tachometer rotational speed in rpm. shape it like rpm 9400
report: rpm 8250
